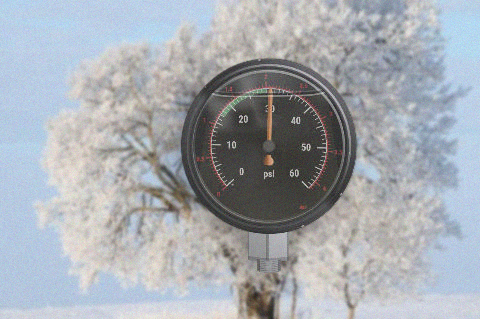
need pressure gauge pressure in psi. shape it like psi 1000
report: psi 30
